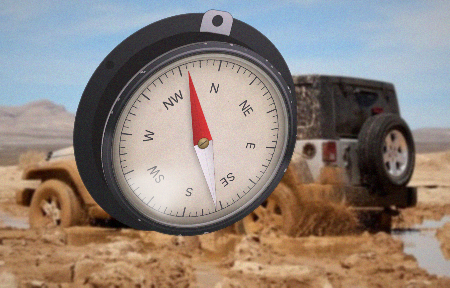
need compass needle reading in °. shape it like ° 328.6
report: ° 335
